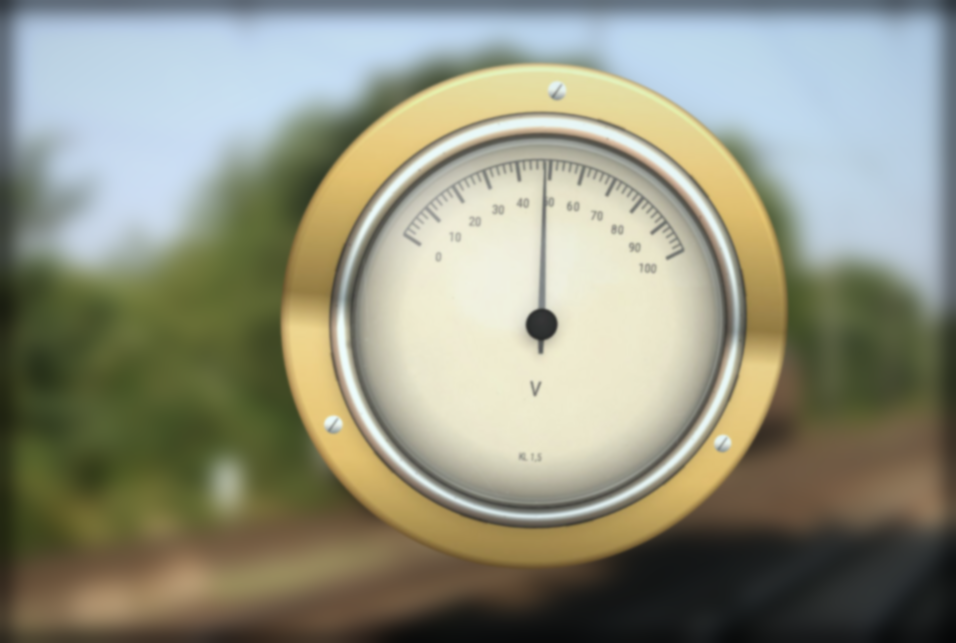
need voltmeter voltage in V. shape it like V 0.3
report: V 48
